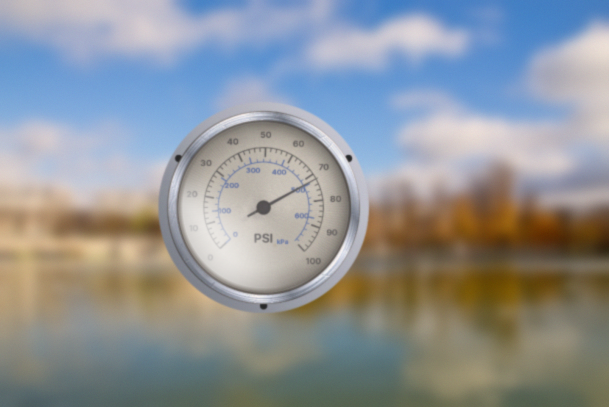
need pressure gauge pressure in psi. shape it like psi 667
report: psi 72
